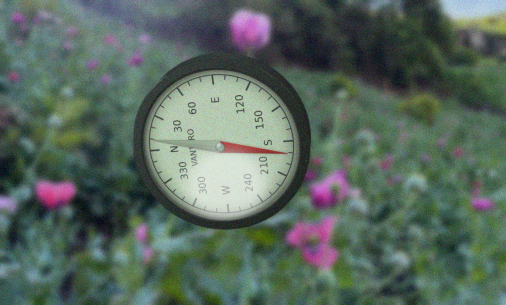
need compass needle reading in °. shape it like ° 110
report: ° 190
